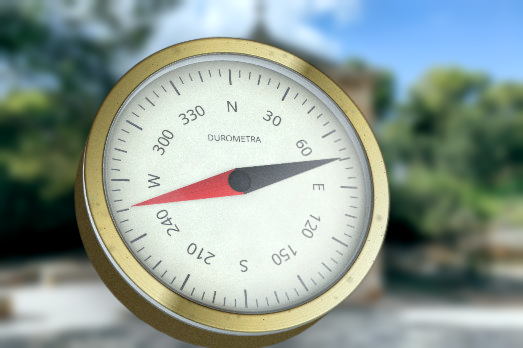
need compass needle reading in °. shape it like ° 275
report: ° 255
